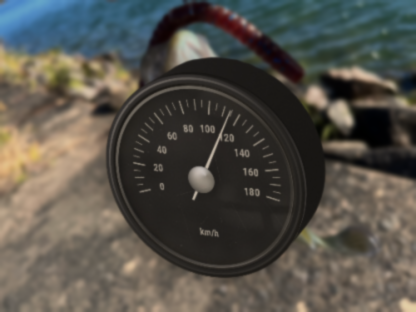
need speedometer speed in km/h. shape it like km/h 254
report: km/h 115
